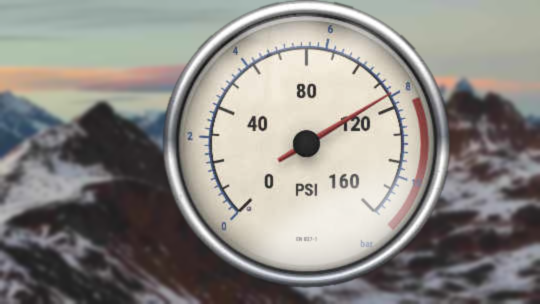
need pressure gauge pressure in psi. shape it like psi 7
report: psi 115
